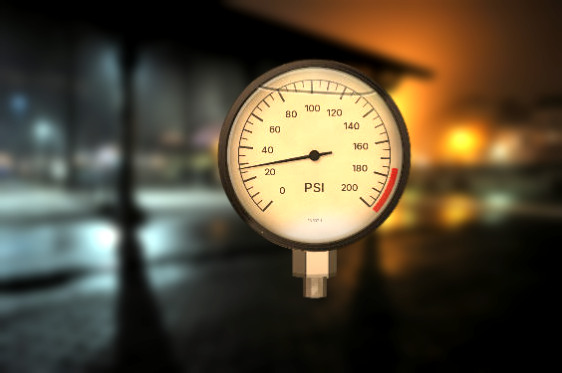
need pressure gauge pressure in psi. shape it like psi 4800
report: psi 27.5
